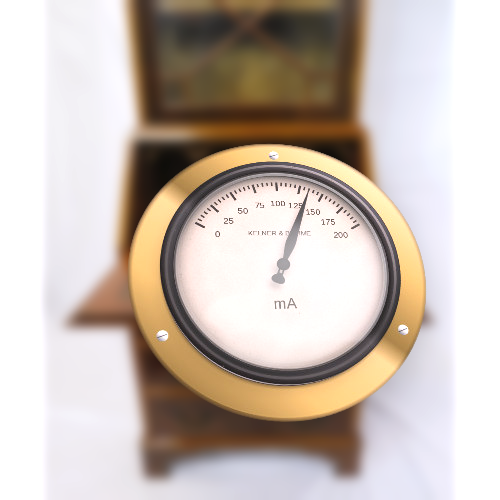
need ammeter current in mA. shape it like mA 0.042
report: mA 135
